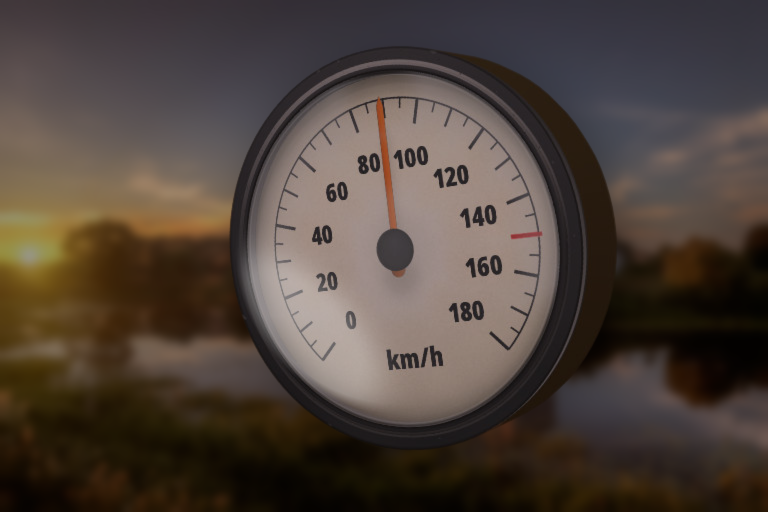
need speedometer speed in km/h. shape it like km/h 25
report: km/h 90
